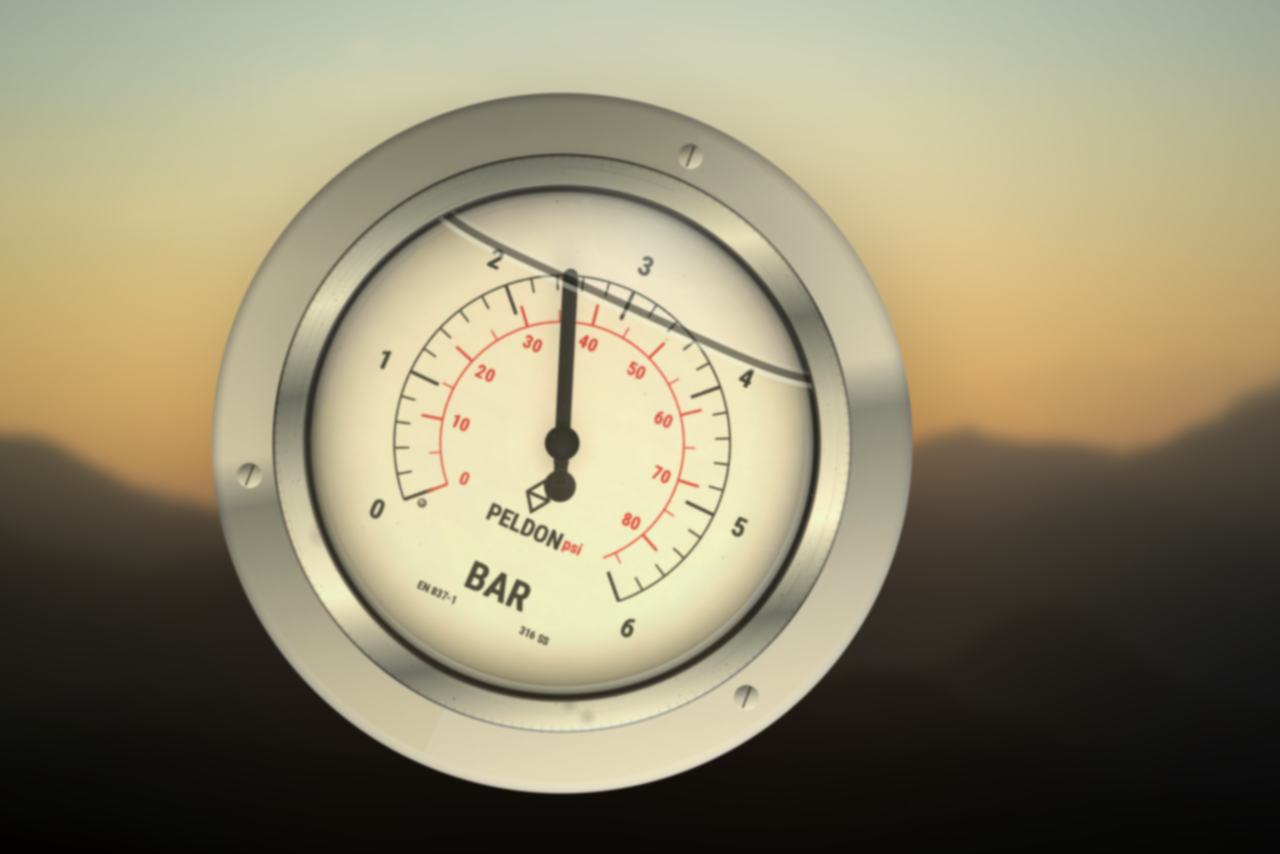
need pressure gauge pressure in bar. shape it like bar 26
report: bar 2.5
